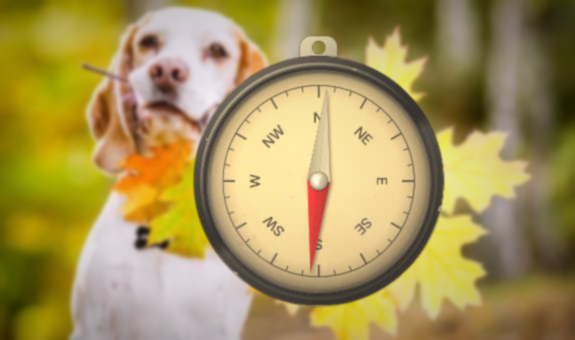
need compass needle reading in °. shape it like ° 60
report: ° 185
